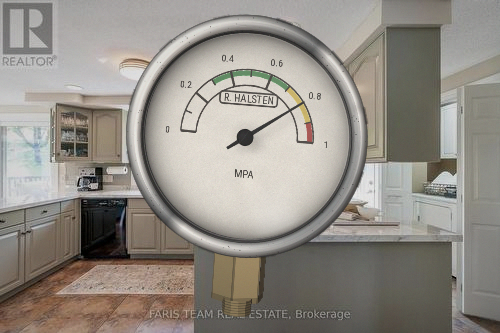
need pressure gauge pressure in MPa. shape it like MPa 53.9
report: MPa 0.8
